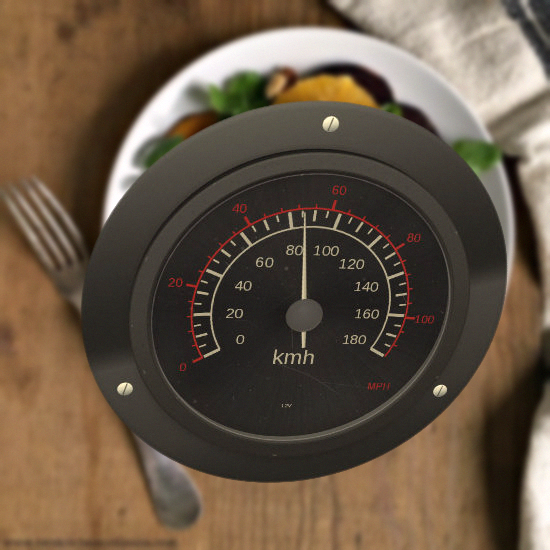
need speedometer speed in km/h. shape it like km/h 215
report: km/h 85
